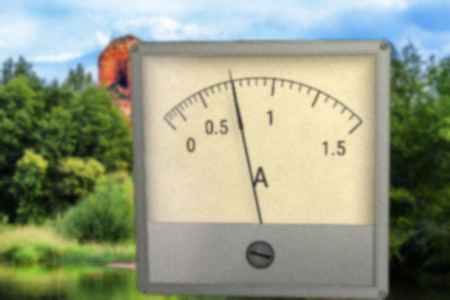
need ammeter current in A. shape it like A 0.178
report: A 0.75
